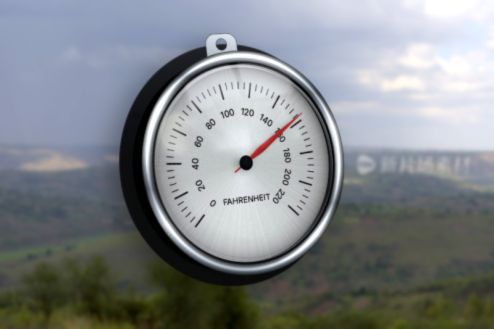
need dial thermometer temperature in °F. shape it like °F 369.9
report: °F 156
